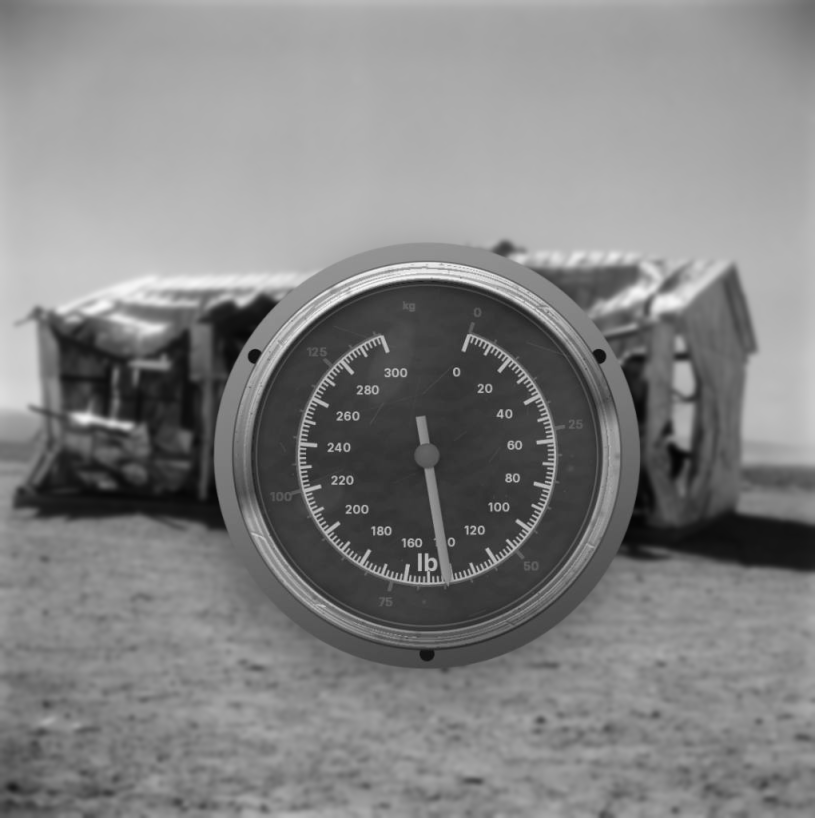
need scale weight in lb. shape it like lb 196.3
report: lb 142
